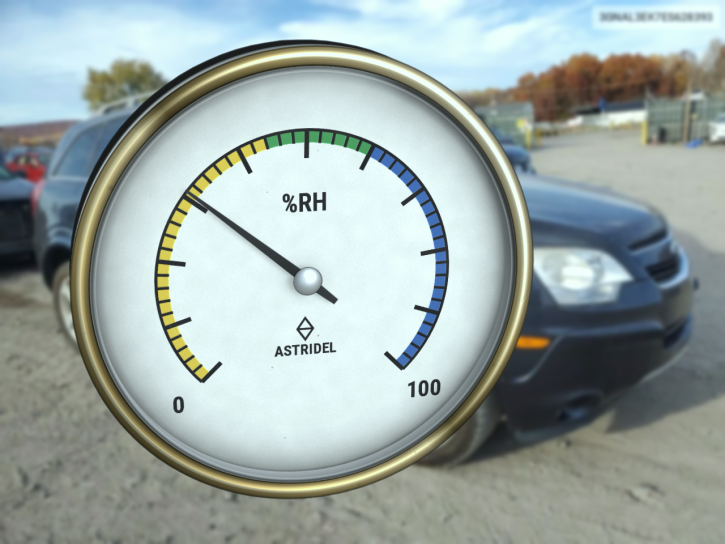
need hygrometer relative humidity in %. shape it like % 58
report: % 31
